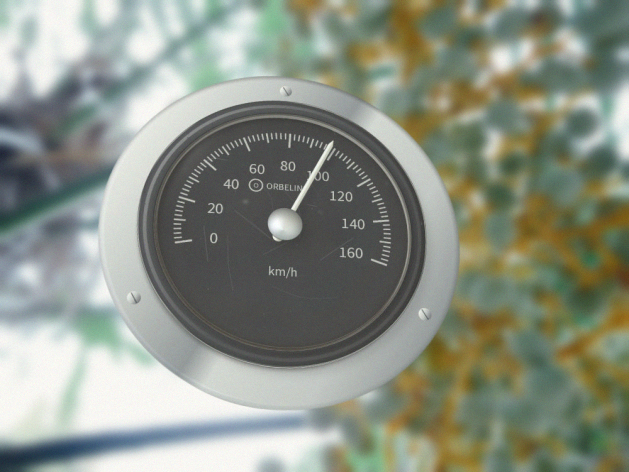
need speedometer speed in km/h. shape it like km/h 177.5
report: km/h 98
